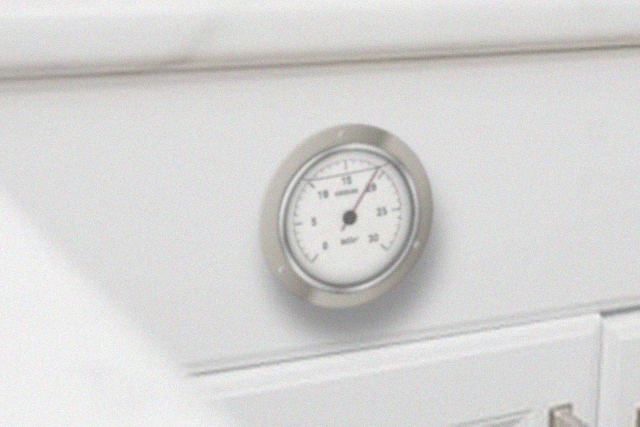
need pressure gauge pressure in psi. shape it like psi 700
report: psi 19
